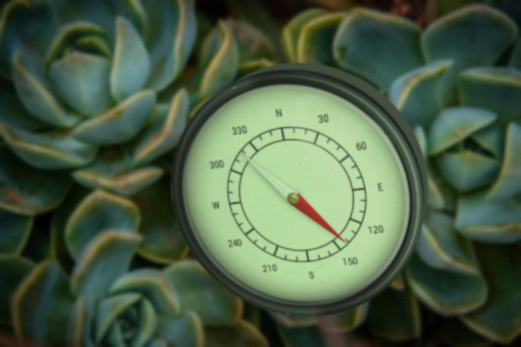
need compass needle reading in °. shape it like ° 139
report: ° 140
